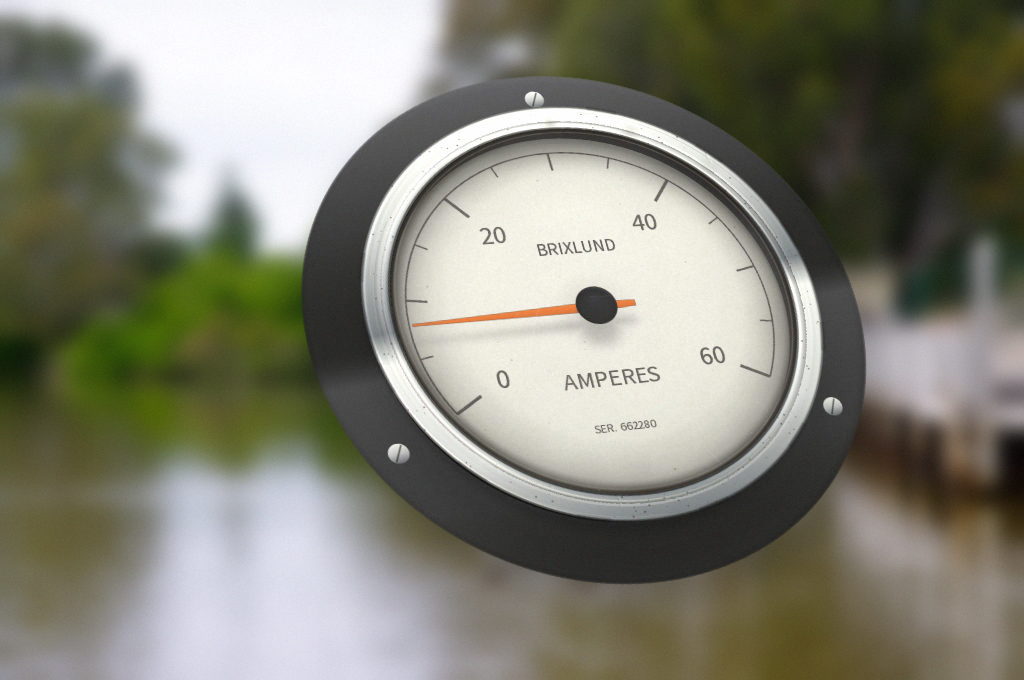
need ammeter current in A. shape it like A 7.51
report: A 7.5
